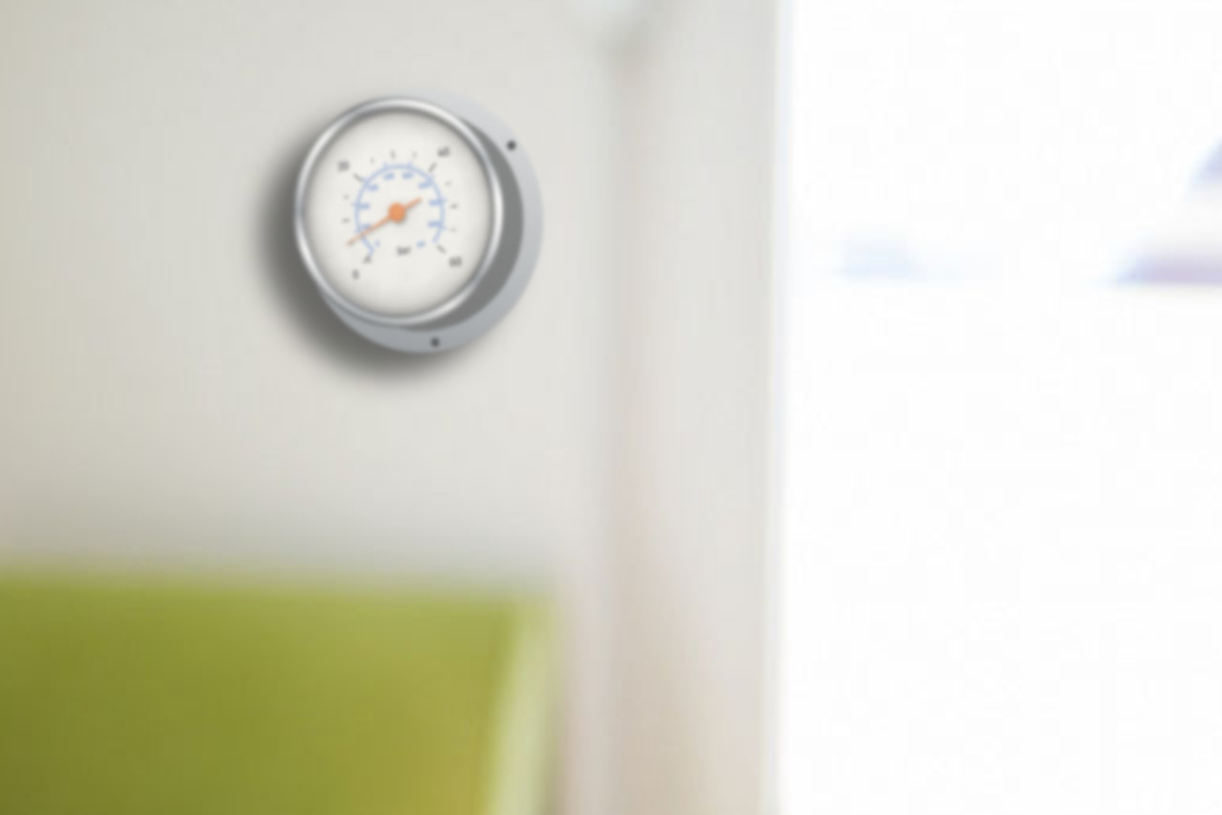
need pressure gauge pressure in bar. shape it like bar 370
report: bar 5
